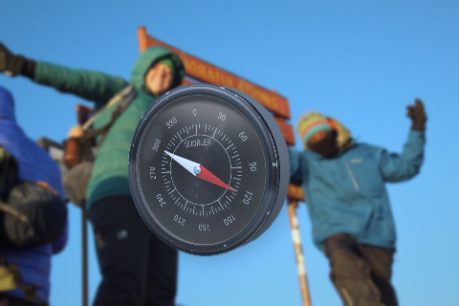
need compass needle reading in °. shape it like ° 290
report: ° 120
